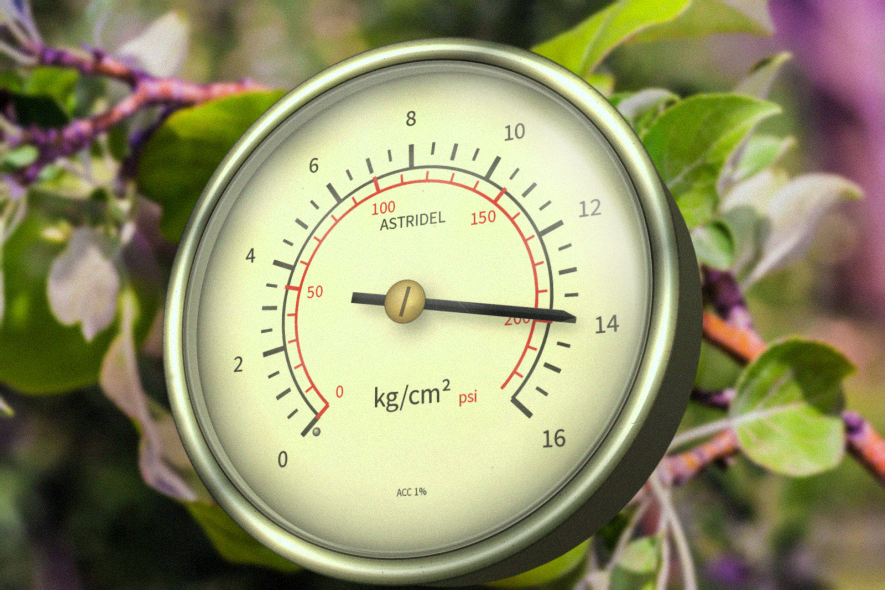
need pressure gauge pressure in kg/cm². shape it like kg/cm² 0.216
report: kg/cm² 14
